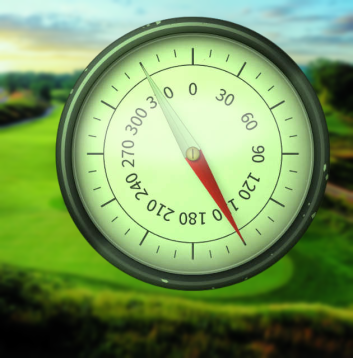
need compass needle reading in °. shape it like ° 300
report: ° 150
